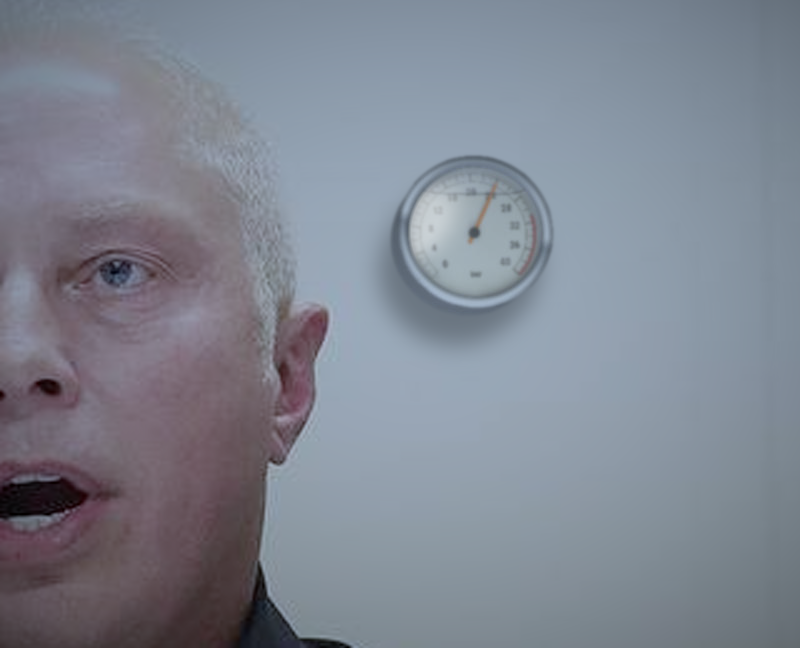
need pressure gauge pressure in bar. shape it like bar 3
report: bar 24
